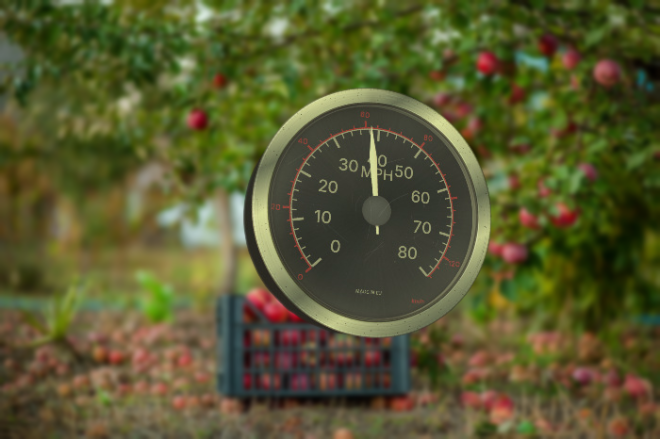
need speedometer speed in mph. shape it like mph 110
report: mph 38
